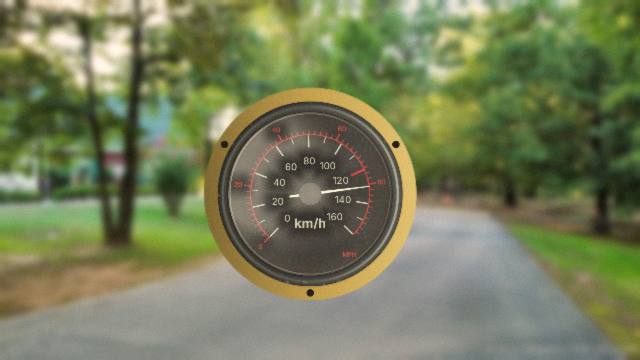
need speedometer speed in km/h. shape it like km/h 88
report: km/h 130
